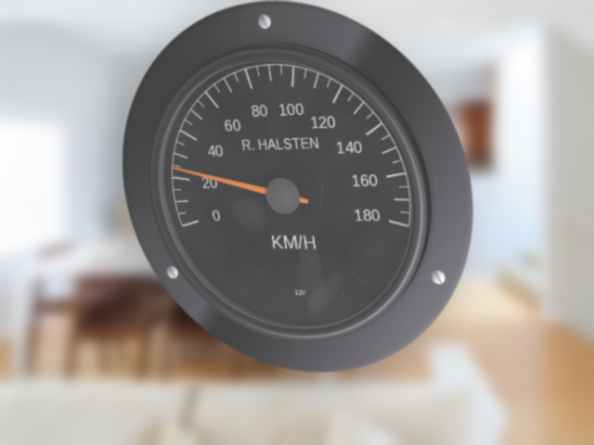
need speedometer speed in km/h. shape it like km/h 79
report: km/h 25
